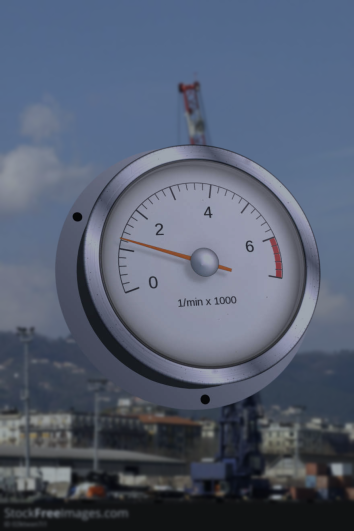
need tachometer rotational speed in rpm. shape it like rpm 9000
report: rpm 1200
